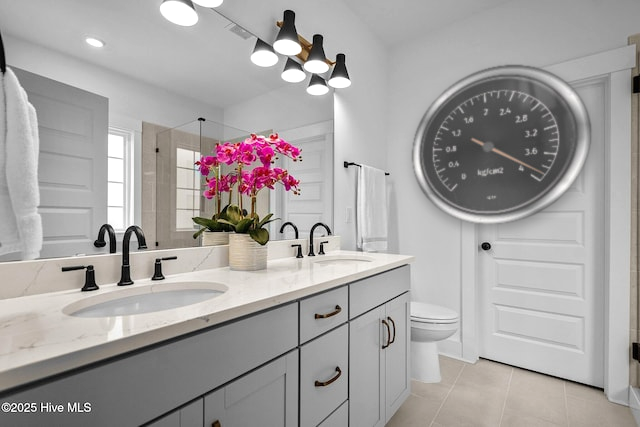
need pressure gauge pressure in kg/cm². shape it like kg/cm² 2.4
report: kg/cm² 3.9
